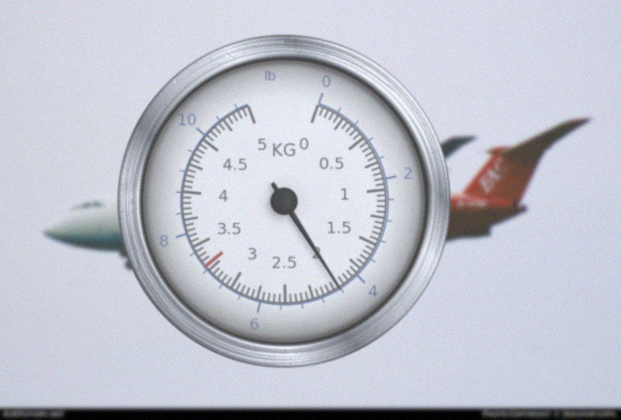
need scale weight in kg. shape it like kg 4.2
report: kg 2
